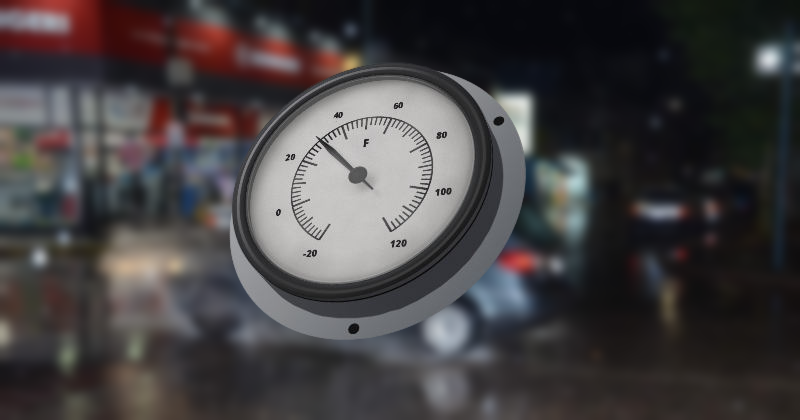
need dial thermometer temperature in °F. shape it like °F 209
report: °F 30
